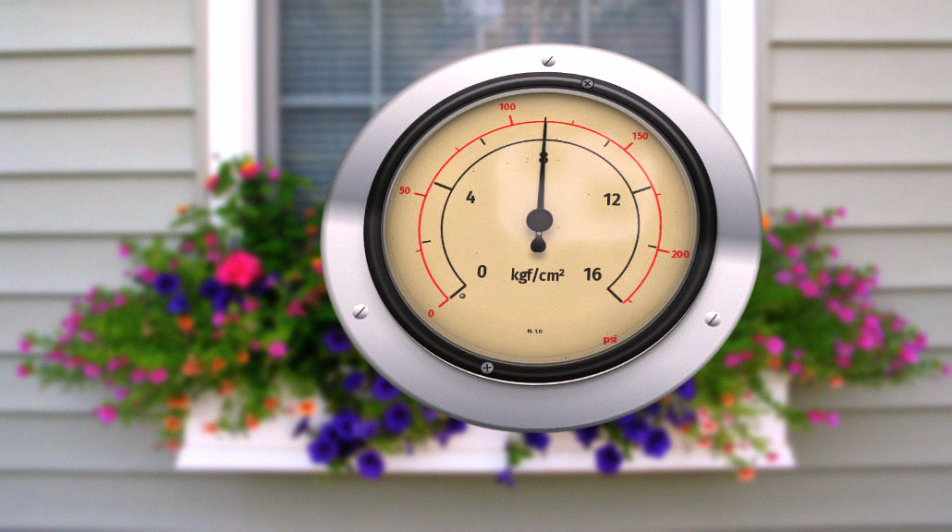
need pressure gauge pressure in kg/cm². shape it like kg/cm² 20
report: kg/cm² 8
